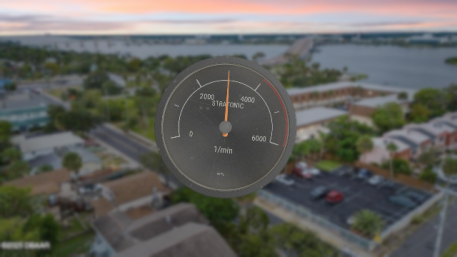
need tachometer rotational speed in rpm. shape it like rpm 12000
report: rpm 3000
